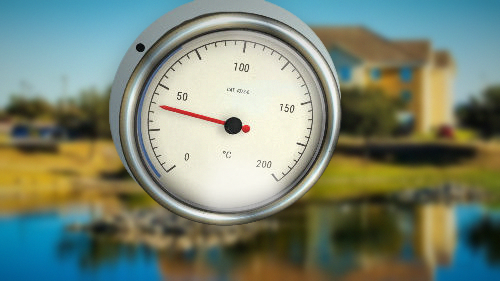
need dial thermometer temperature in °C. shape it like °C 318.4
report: °C 40
